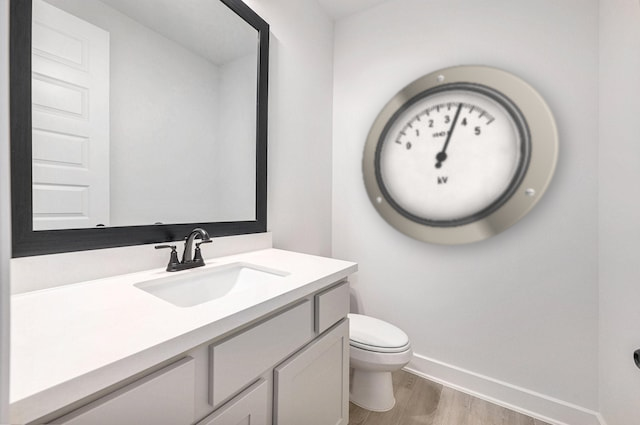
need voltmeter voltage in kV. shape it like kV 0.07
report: kV 3.5
